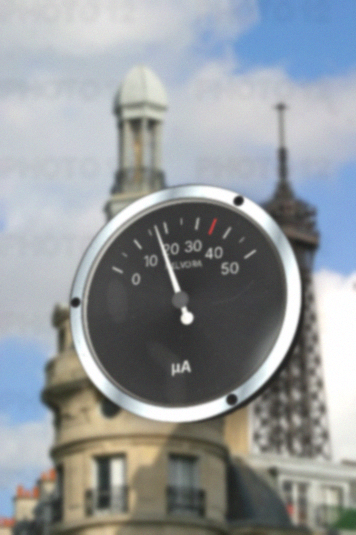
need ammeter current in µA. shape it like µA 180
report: µA 17.5
